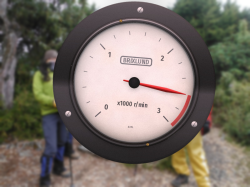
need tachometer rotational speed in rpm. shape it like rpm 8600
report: rpm 2600
